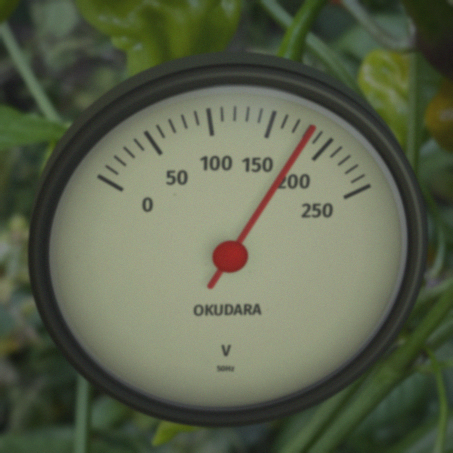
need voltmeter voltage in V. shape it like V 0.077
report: V 180
